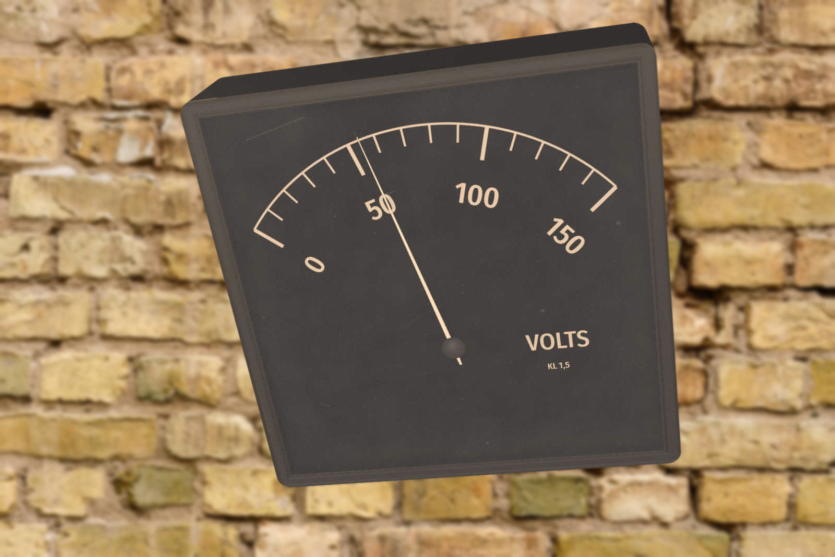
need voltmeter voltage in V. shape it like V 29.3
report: V 55
